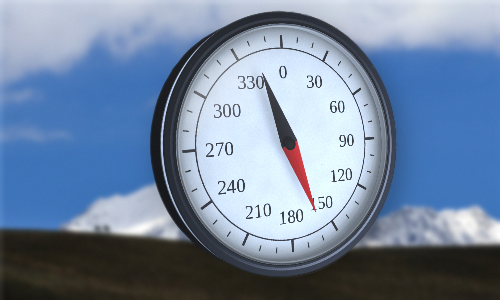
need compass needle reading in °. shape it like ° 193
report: ° 160
